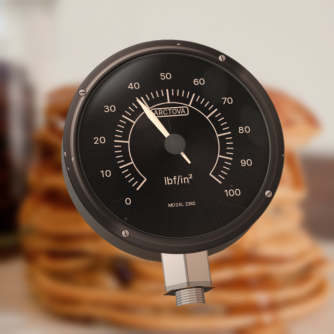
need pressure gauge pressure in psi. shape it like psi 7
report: psi 38
